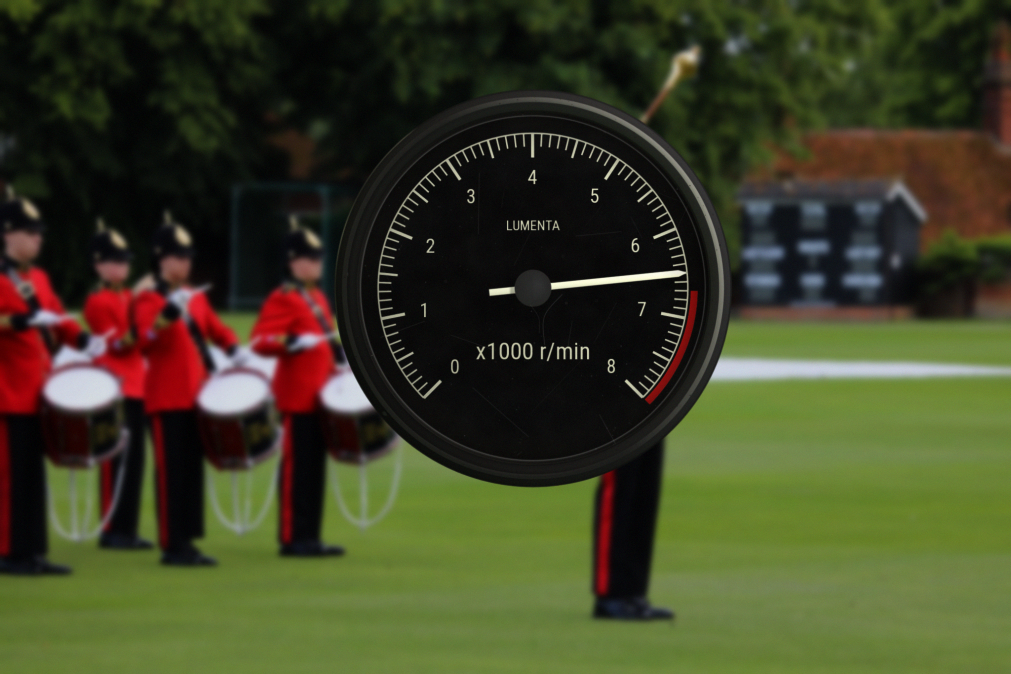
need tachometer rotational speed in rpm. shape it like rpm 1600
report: rpm 6500
